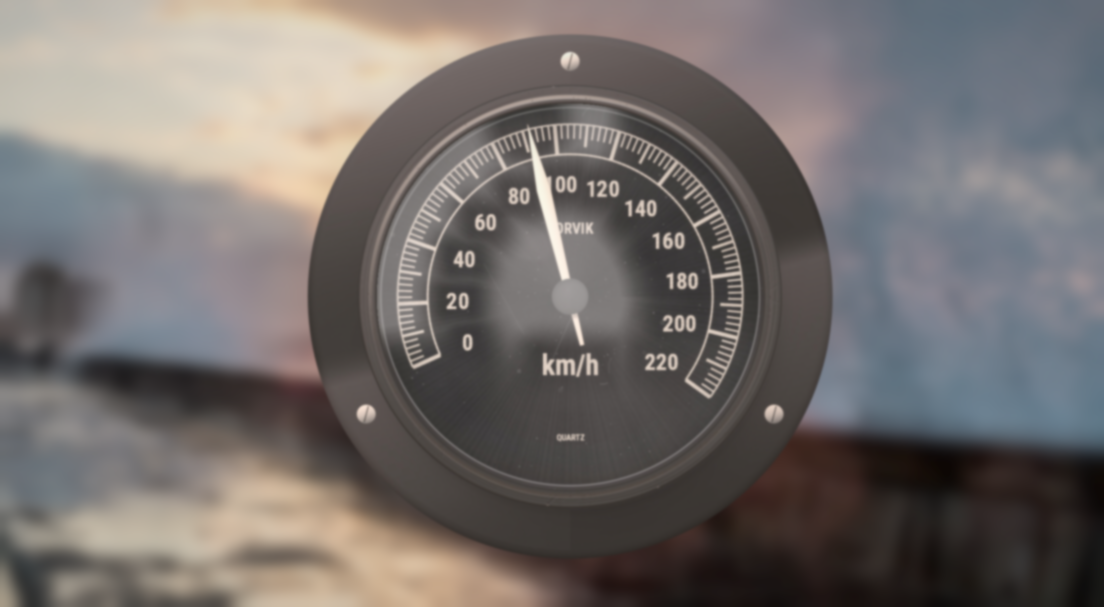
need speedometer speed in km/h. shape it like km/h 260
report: km/h 92
